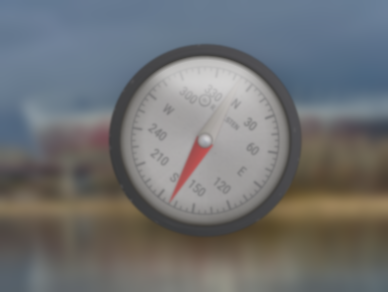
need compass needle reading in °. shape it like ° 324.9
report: ° 170
